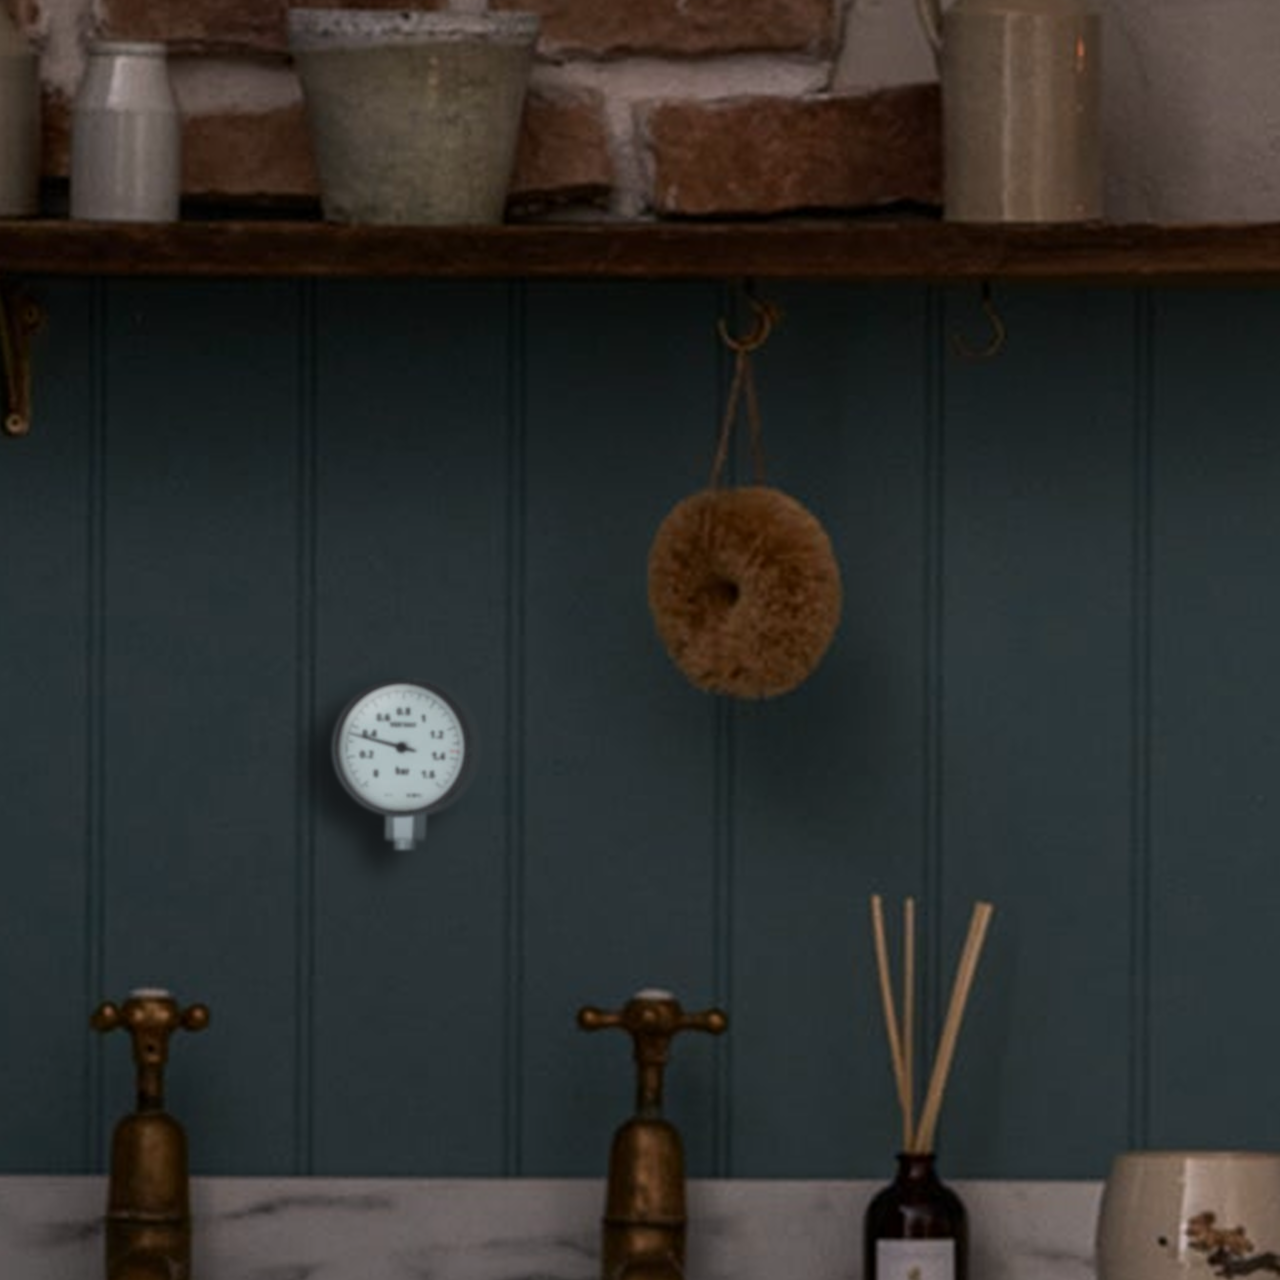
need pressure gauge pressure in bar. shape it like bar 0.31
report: bar 0.35
